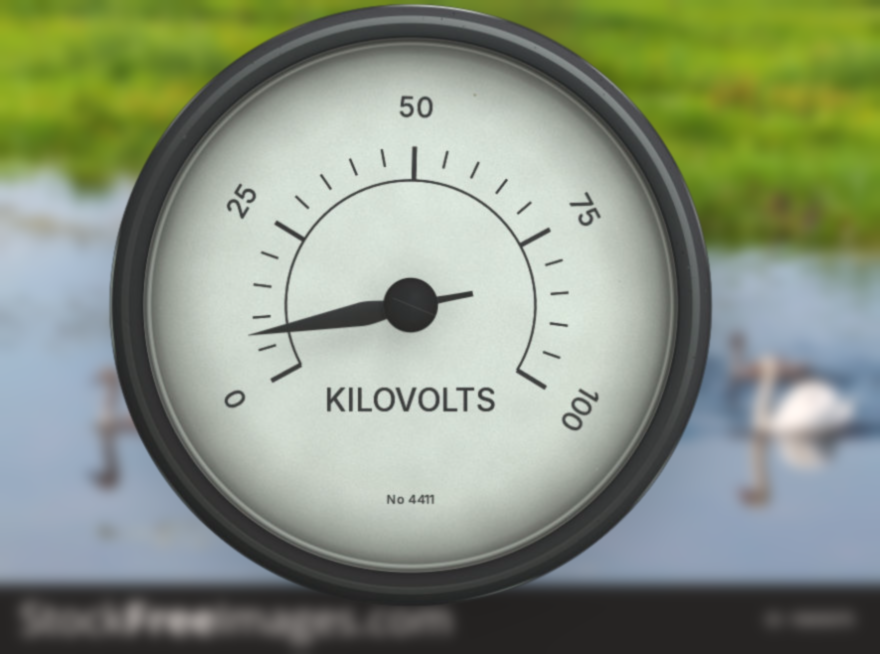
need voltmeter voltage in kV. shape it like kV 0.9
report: kV 7.5
